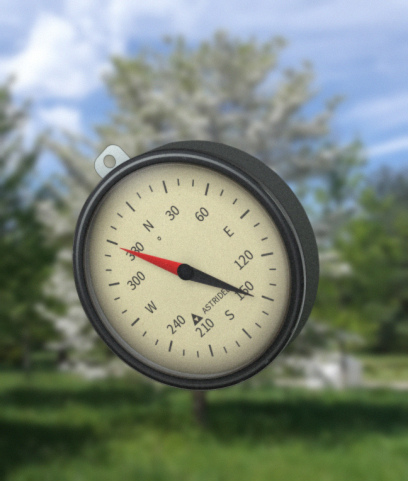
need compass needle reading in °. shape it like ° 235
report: ° 330
